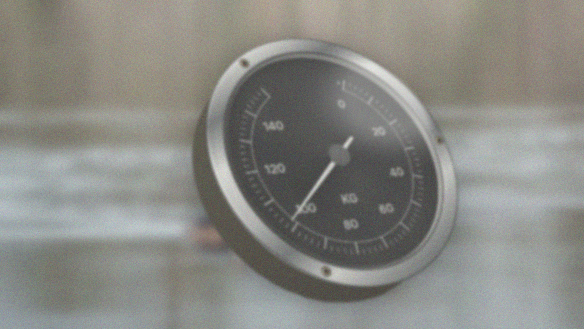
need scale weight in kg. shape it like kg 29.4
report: kg 102
